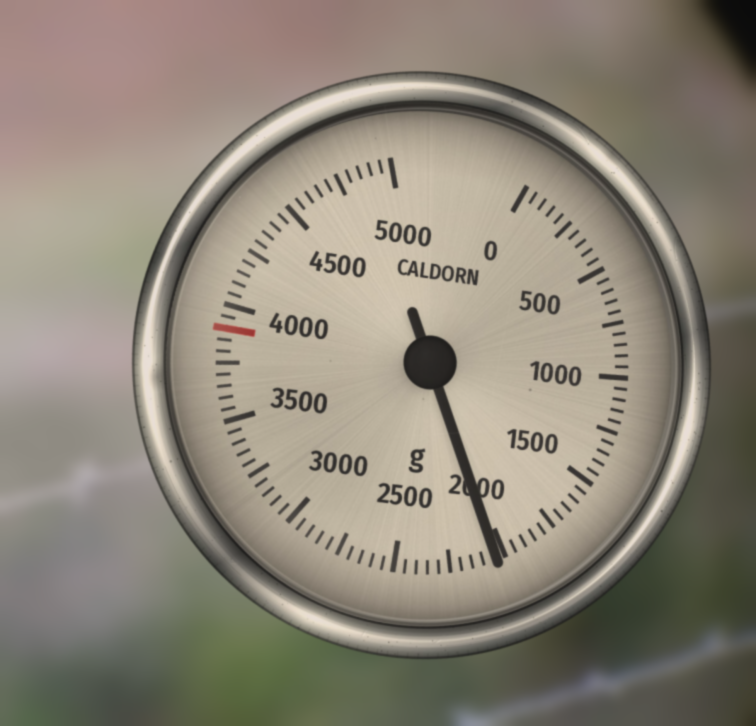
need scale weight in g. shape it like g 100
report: g 2050
